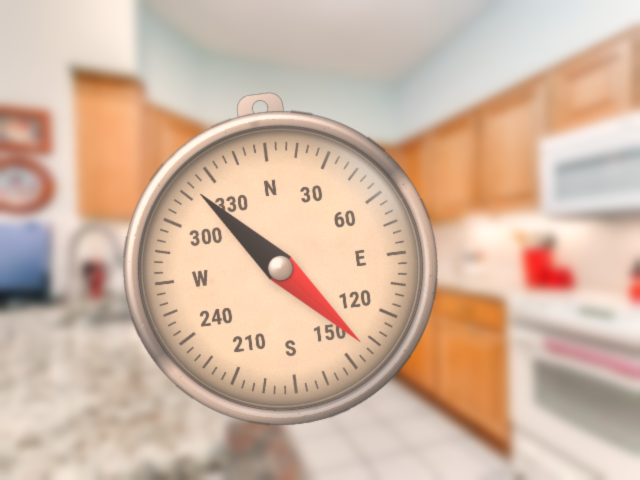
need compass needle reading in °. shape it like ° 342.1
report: ° 140
